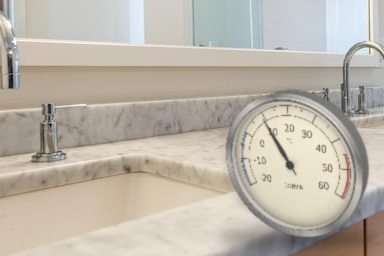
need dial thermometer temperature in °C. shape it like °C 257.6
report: °C 10
